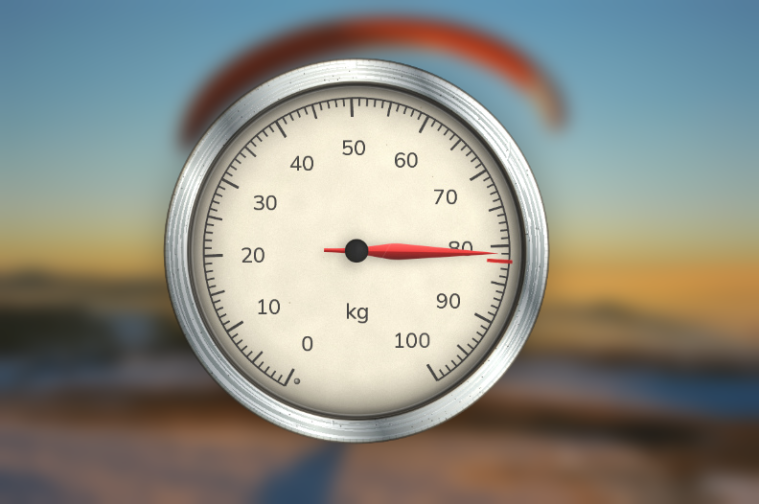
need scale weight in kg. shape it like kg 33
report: kg 81
